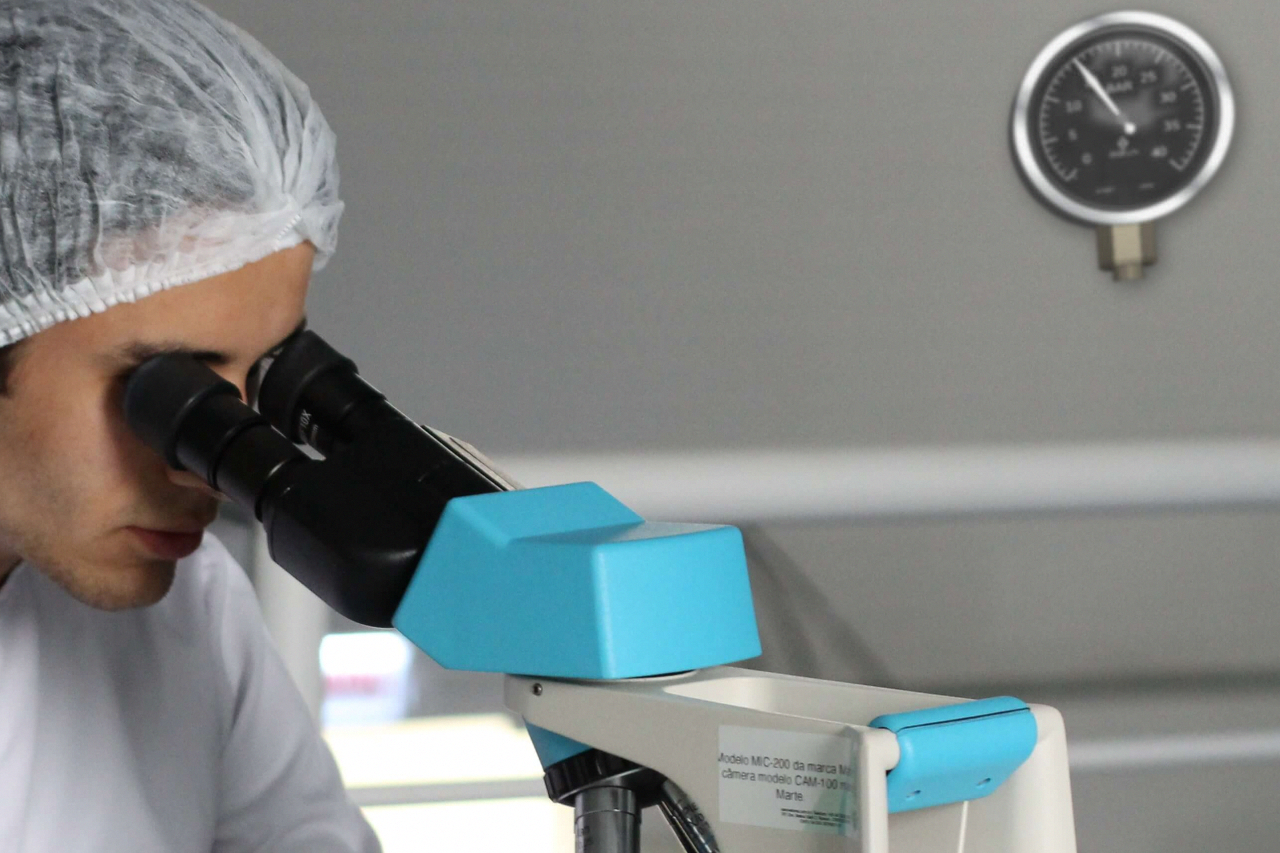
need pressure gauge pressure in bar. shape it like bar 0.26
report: bar 15
